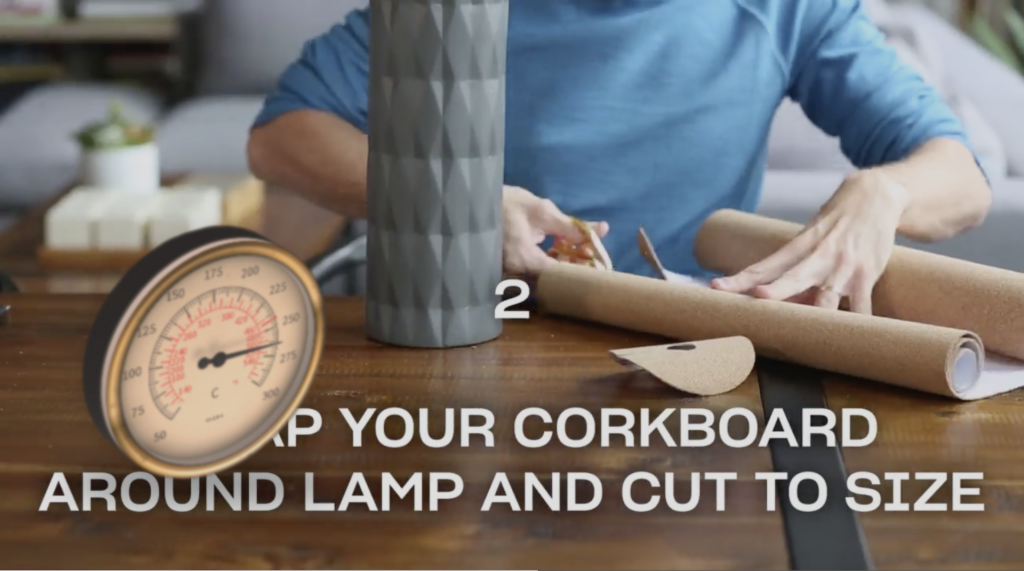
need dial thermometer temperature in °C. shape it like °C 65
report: °C 262.5
